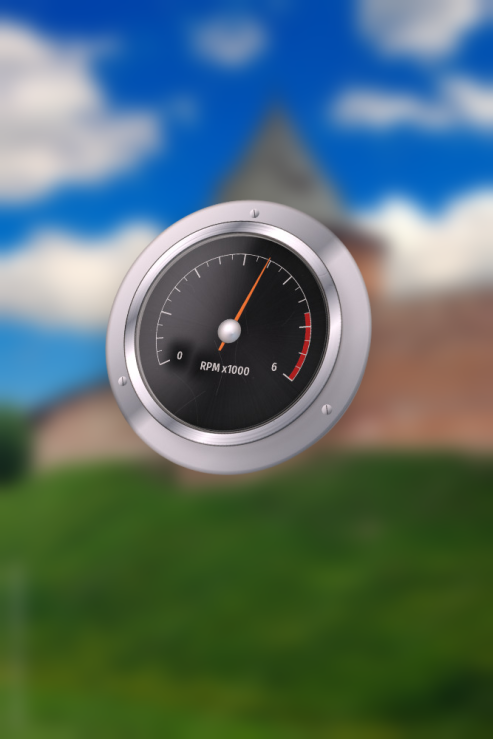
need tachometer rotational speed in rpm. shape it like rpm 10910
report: rpm 3500
